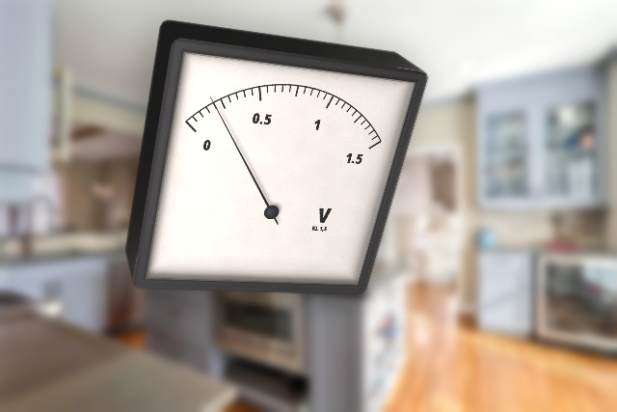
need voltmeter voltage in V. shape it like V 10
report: V 0.2
